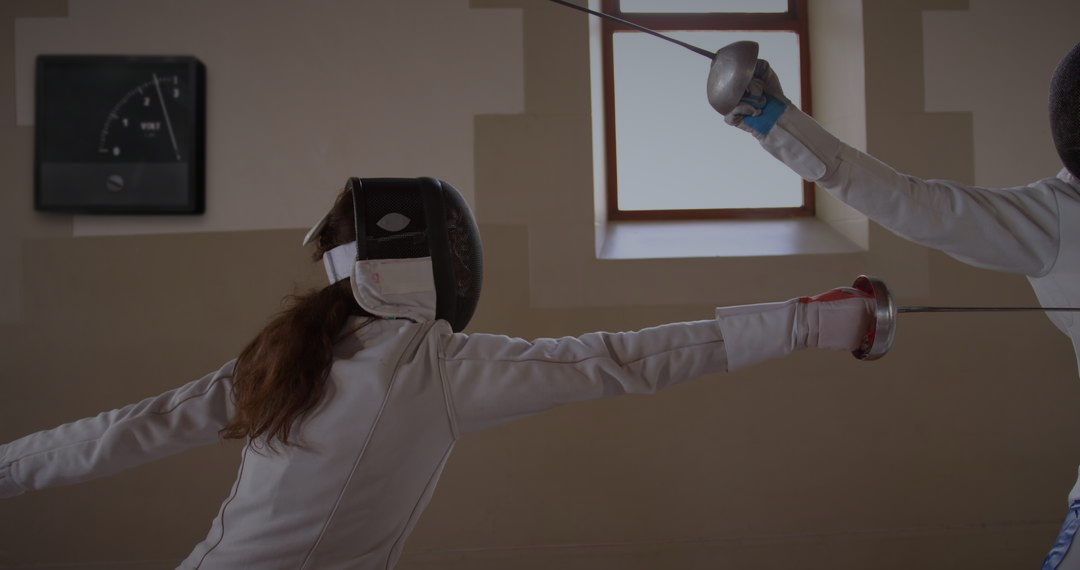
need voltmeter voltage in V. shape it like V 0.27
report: V 2.5
